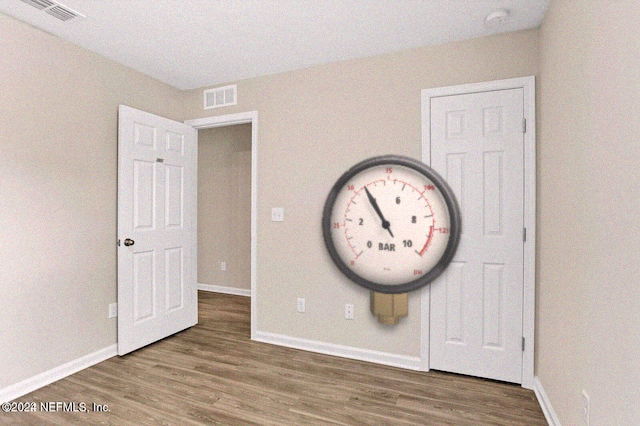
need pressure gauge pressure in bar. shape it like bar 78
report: bar 4
